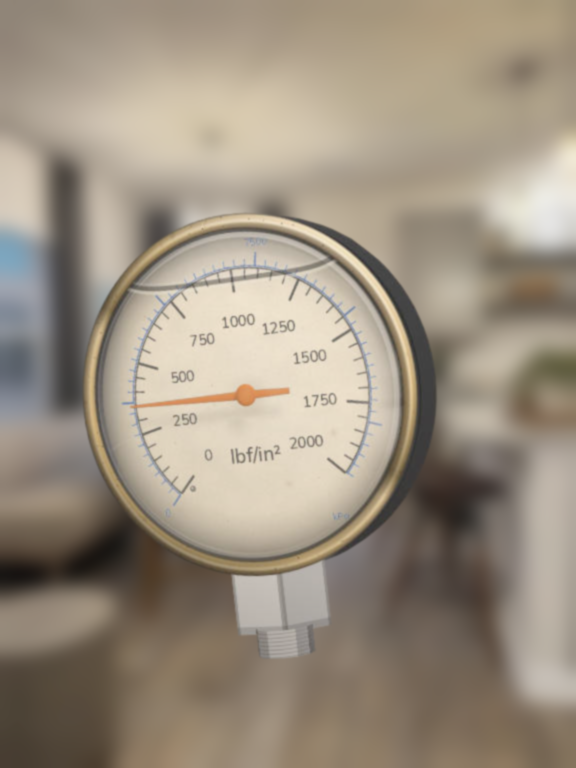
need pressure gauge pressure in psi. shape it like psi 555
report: psi 350
